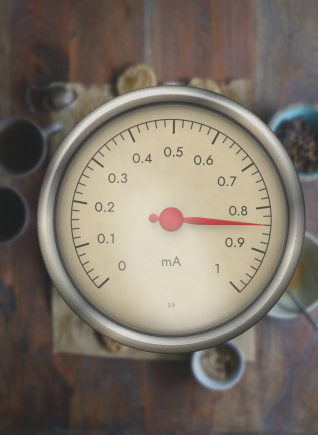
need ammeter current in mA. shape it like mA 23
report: mA 0.84
